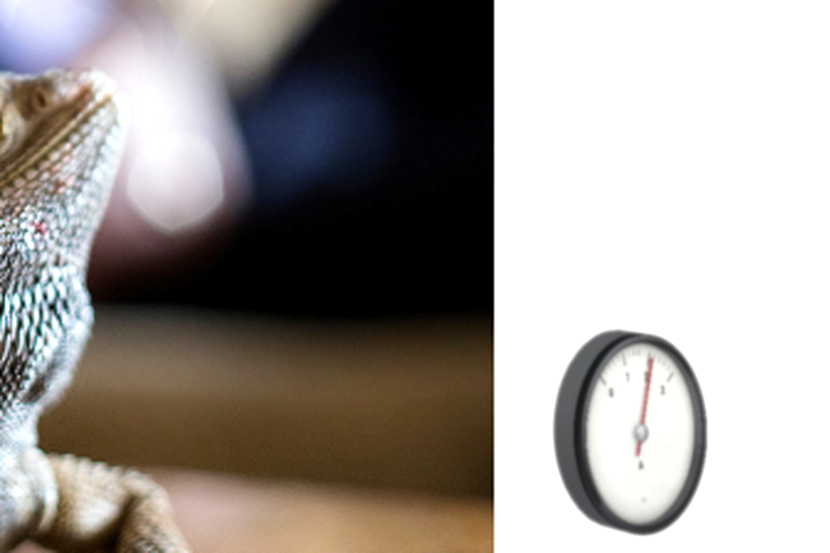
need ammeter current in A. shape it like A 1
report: A 2
